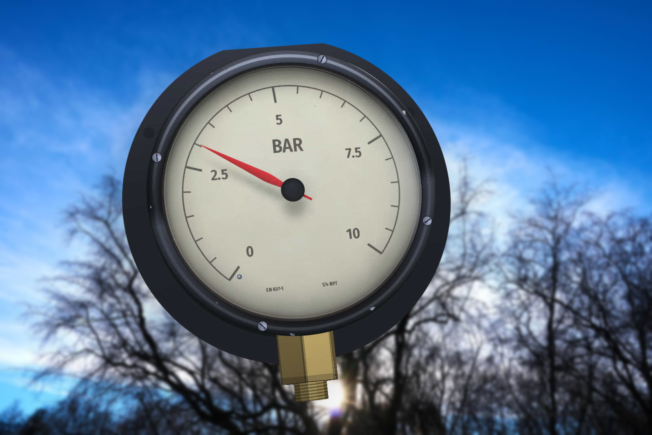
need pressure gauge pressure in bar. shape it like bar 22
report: bar 3
